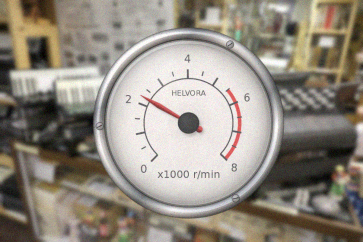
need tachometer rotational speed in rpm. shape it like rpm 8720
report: rpm 2250
